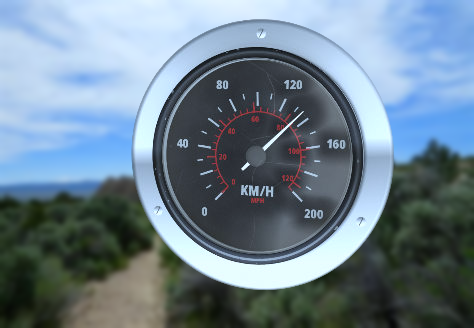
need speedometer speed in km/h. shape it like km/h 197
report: km/h 135
